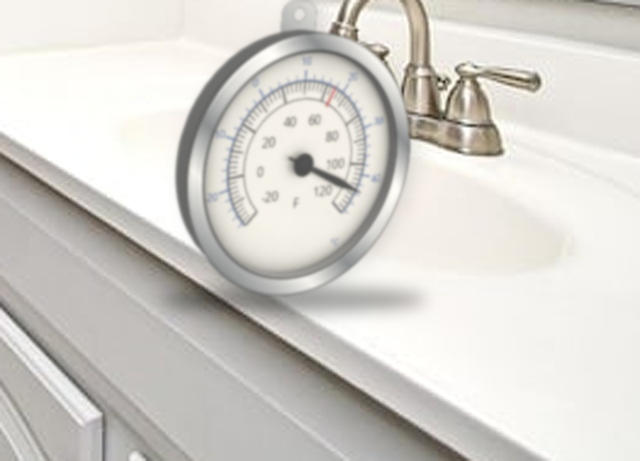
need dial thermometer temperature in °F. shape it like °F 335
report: °F 110
